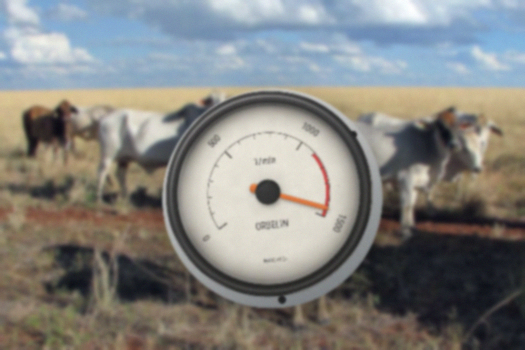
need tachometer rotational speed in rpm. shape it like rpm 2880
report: rpm 1450
